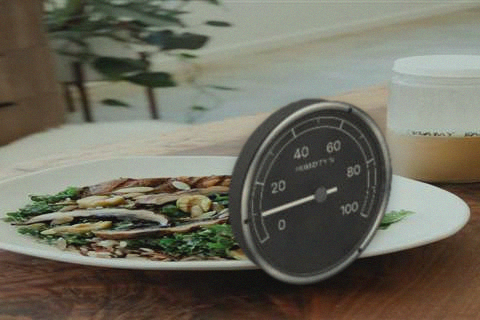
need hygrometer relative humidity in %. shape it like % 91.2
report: % 10
